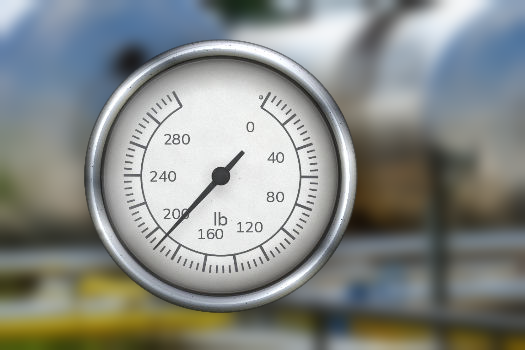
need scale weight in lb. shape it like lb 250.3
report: lb 192
